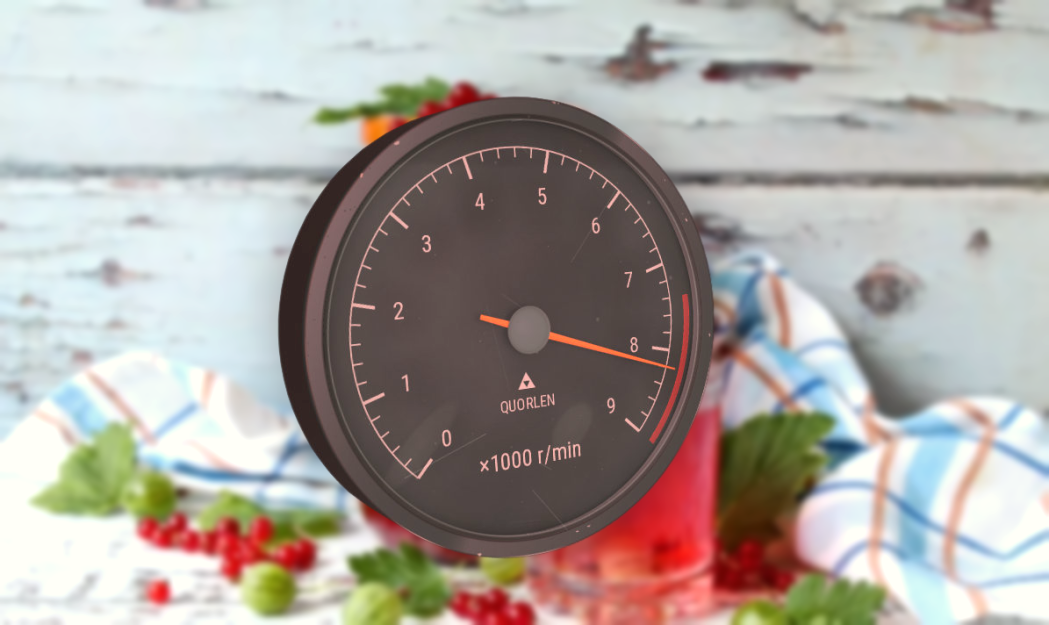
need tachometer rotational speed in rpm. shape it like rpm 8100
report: rpm 8200
